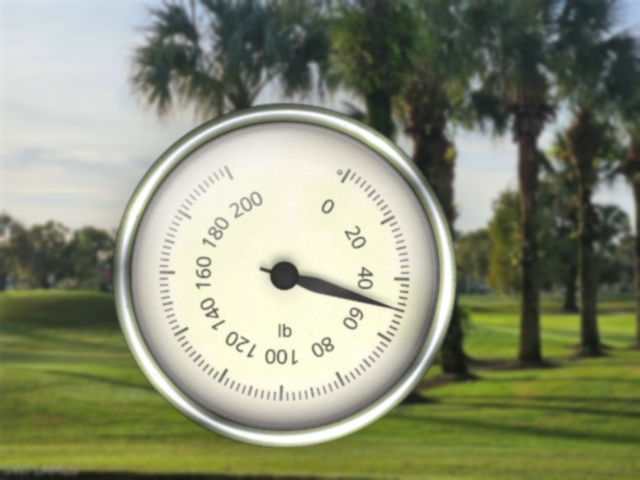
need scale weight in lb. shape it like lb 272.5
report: lb 50
